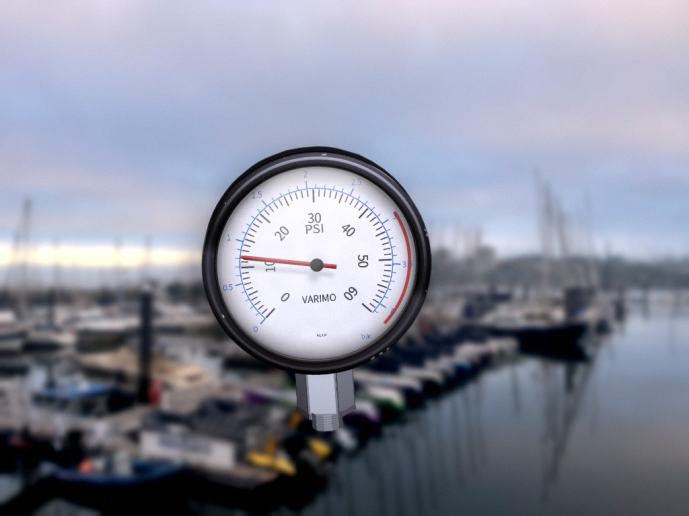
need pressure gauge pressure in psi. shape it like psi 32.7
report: psi 12
